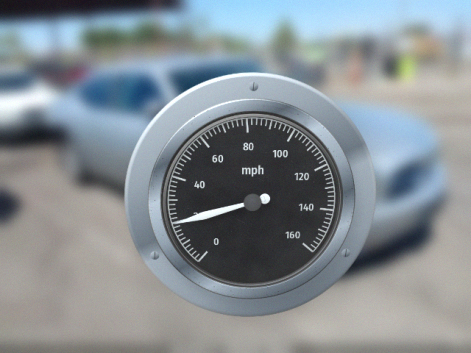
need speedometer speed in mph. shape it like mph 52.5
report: mph 20
